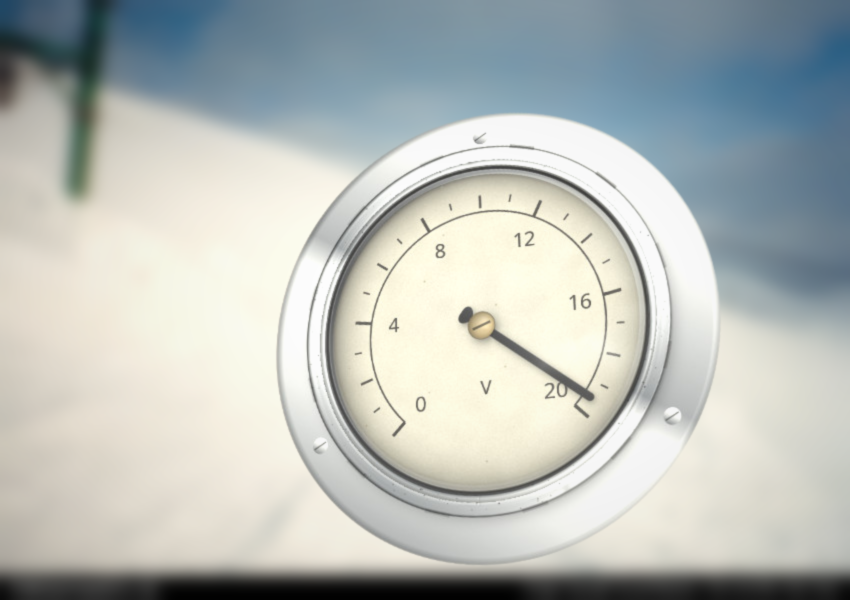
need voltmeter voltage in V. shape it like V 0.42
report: V 19.5
